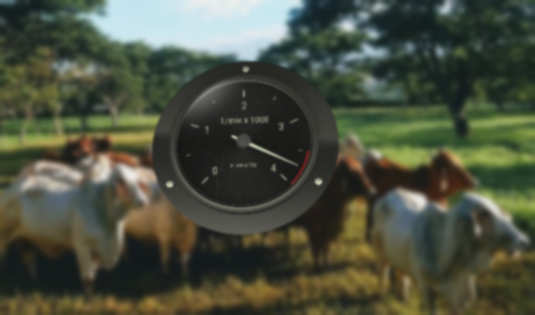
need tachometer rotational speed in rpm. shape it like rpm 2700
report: rpm 3750
